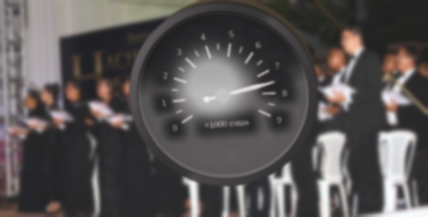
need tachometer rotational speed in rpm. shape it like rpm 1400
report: rpm 7500
